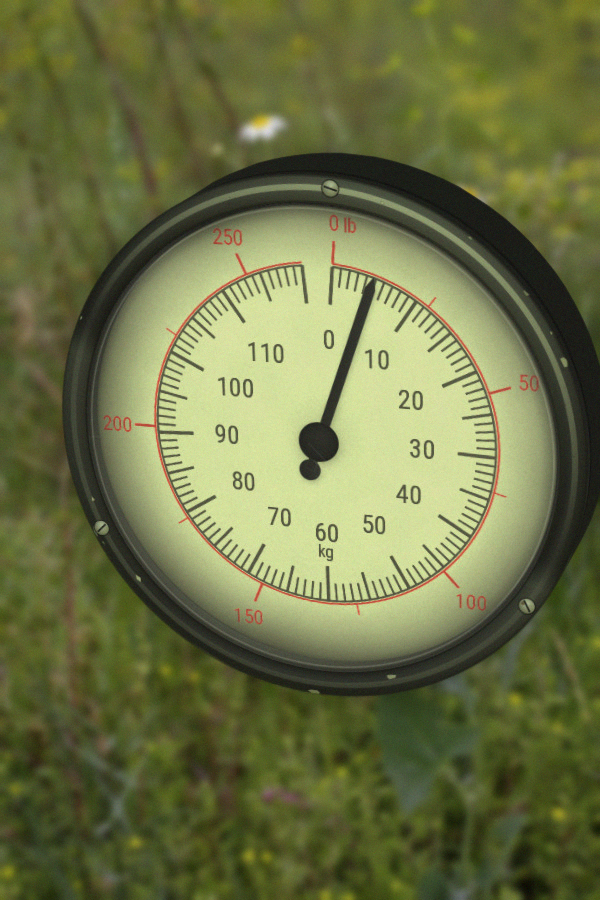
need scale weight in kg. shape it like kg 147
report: kg 5
